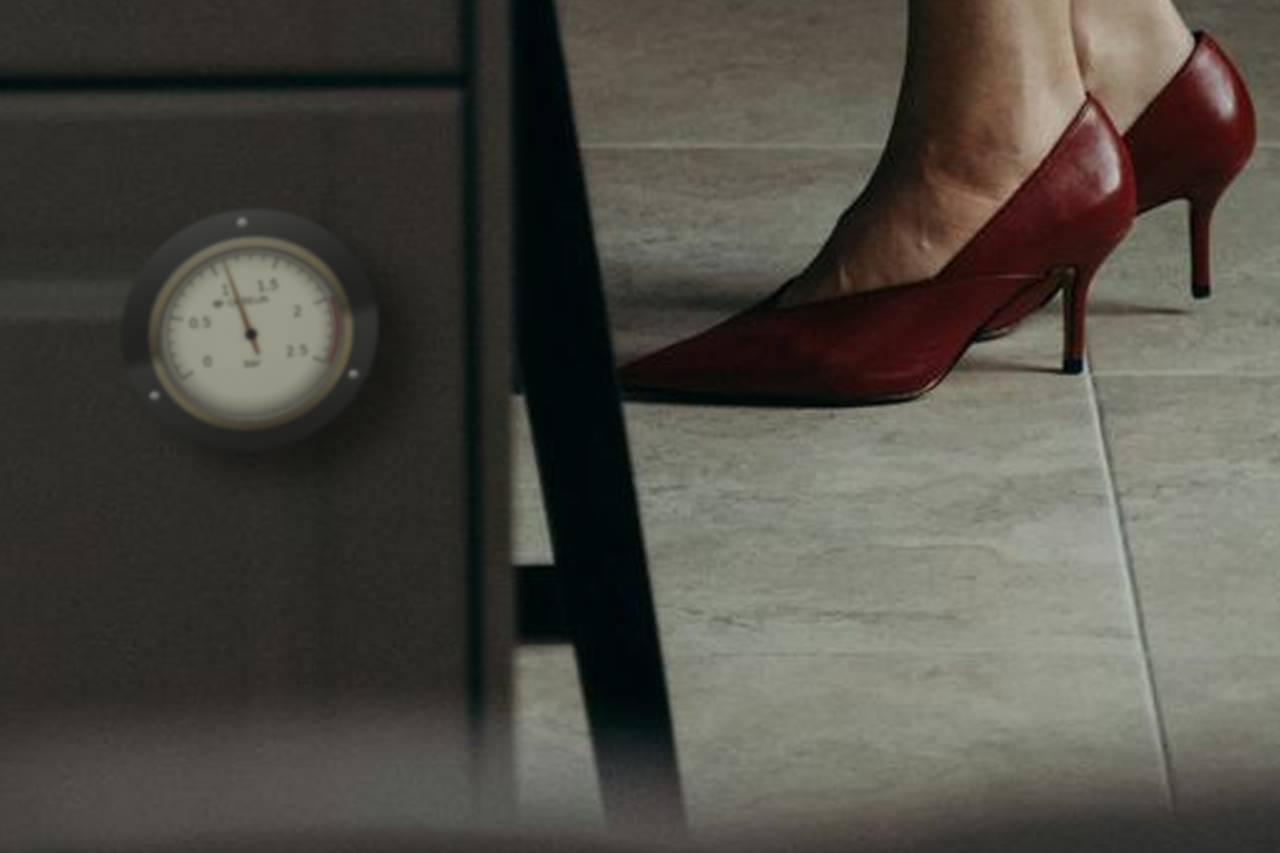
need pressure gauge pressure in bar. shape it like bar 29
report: bar 1.1
